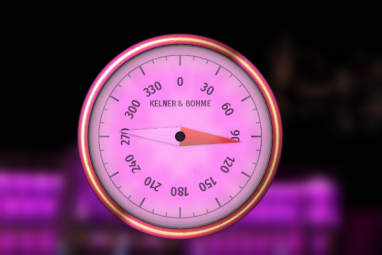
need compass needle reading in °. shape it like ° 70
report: ° 95
